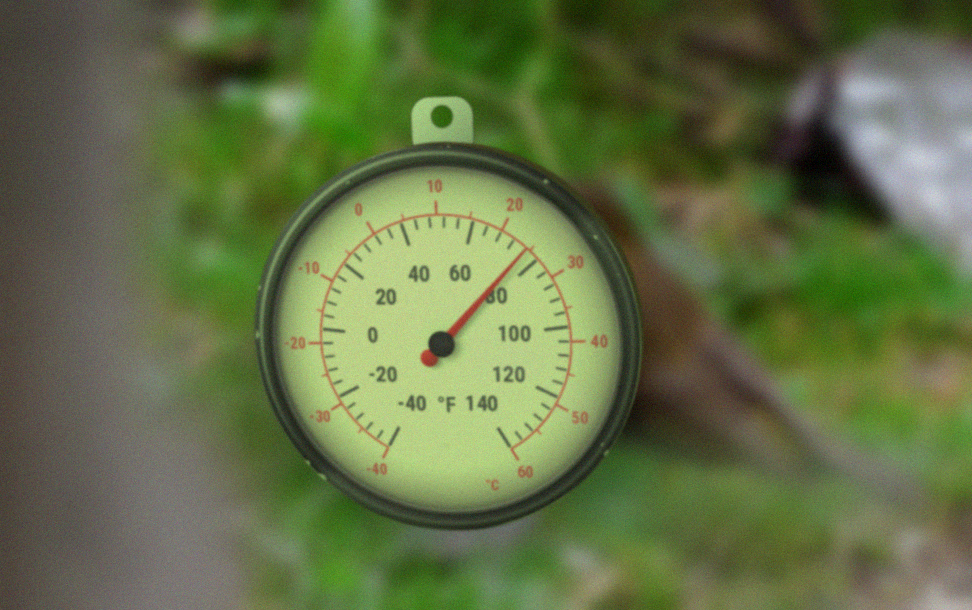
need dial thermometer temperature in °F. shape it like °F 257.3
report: °F 76
